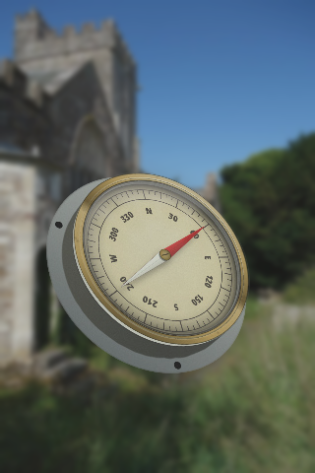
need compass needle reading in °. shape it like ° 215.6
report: ° 60
